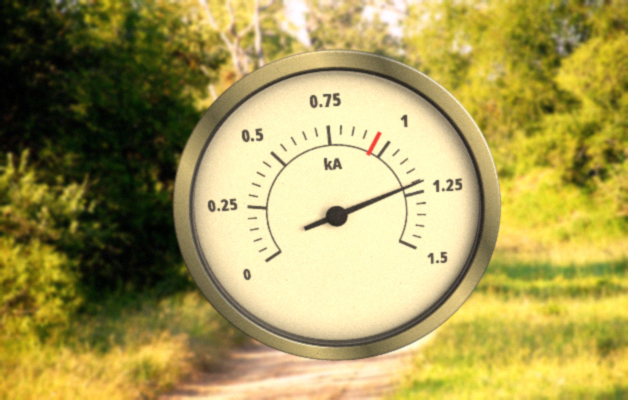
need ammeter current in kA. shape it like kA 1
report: kA 1.2
